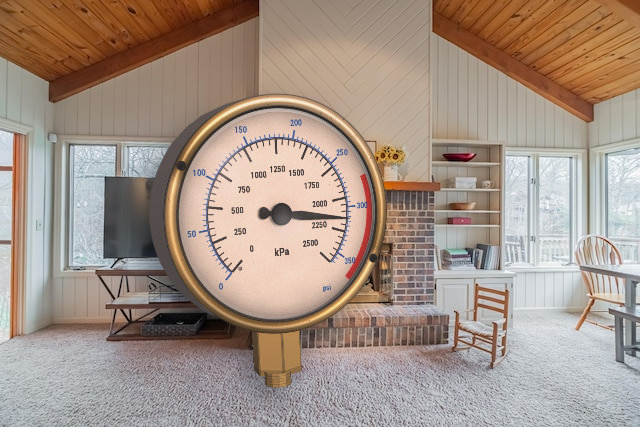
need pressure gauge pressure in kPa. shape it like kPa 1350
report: kPa 2150
